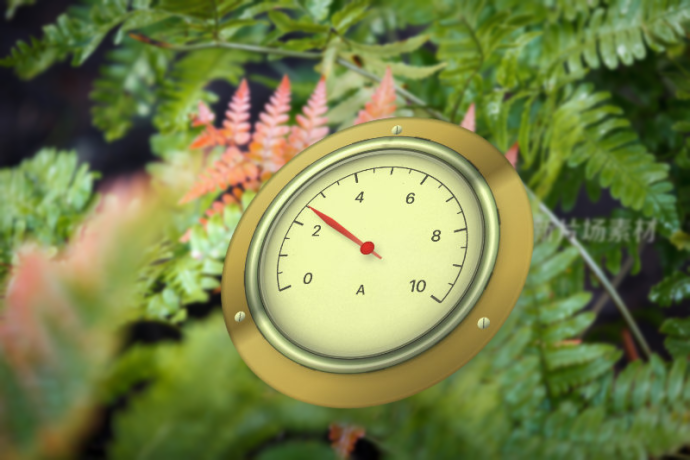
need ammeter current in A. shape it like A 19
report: A 2.5
